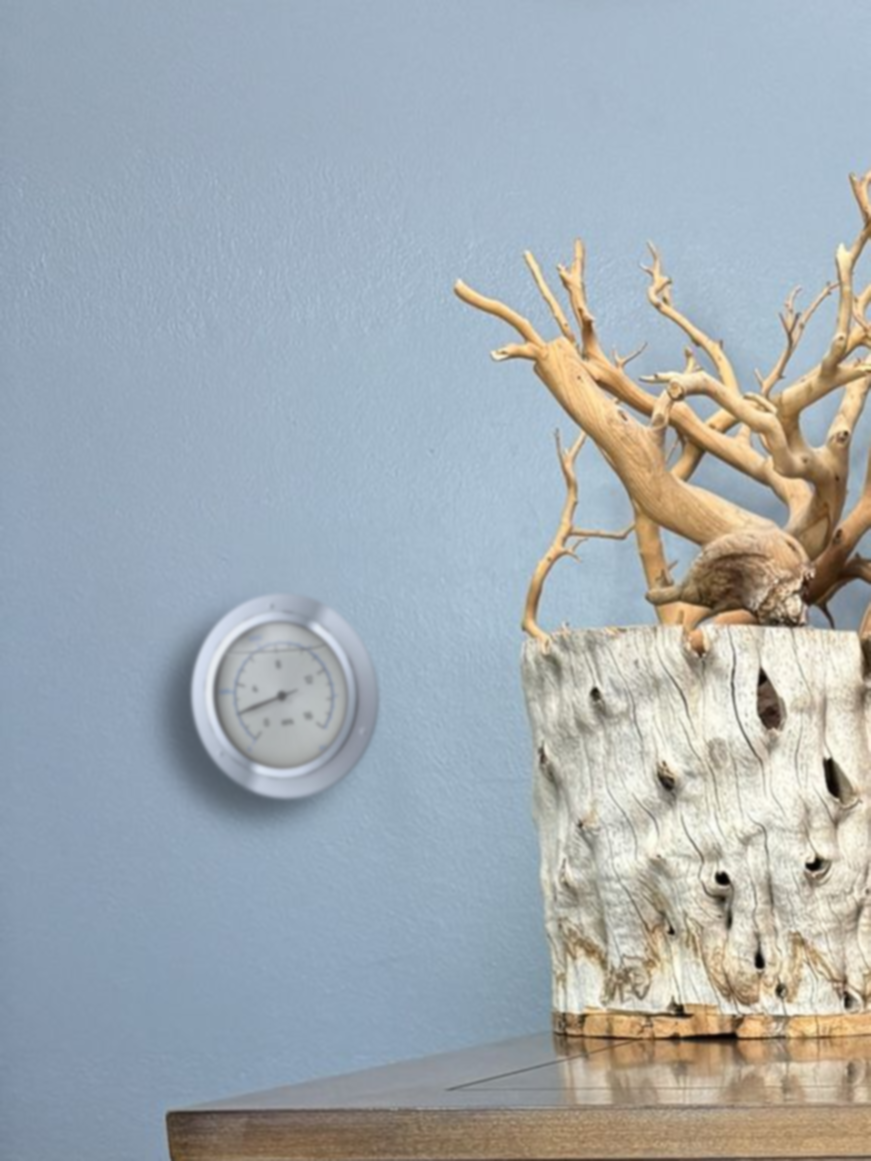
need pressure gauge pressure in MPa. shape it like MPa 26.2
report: MPa 2
